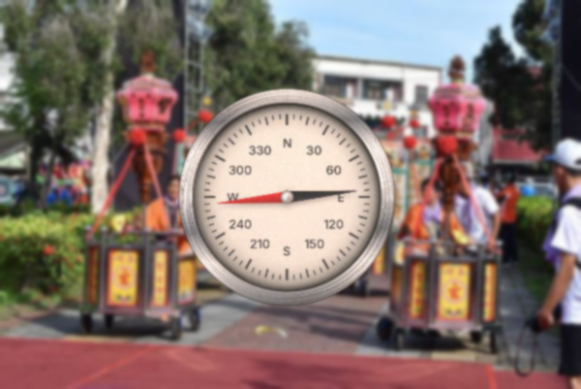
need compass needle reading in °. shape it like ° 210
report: ° 265
